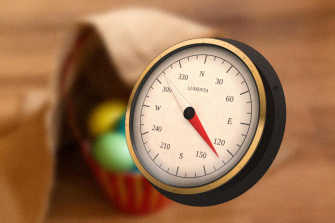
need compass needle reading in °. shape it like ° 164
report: ° 130
